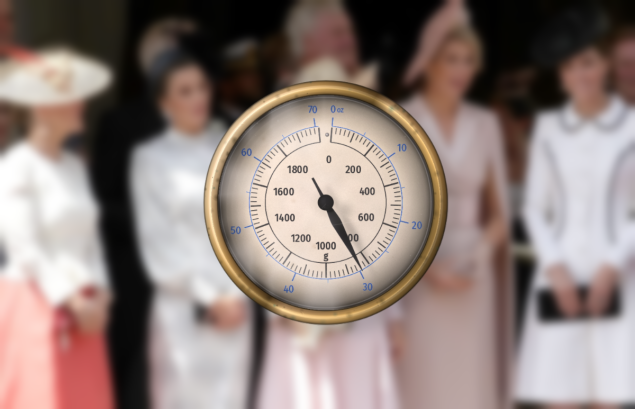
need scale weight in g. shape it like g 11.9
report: g 840
